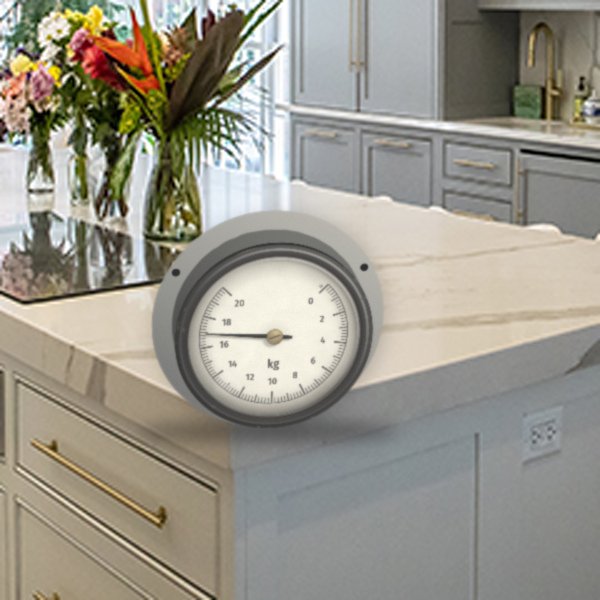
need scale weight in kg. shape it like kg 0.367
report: kg 17
